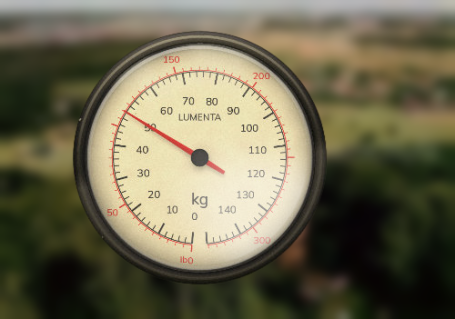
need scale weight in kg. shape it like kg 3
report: kg 50
